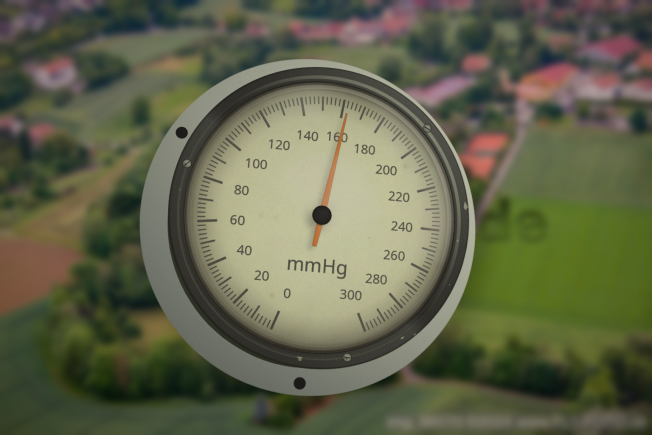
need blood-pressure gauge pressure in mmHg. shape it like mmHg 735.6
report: mmHg 162
